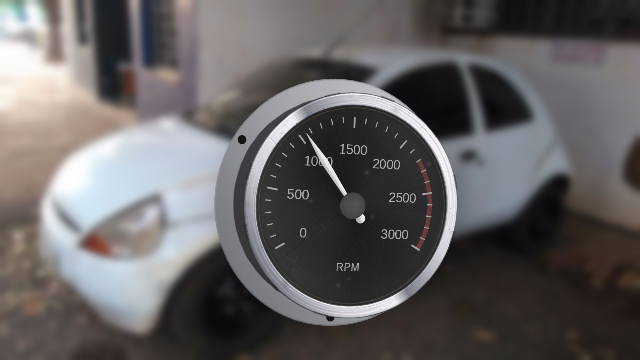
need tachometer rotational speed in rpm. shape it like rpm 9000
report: rpm 1050
